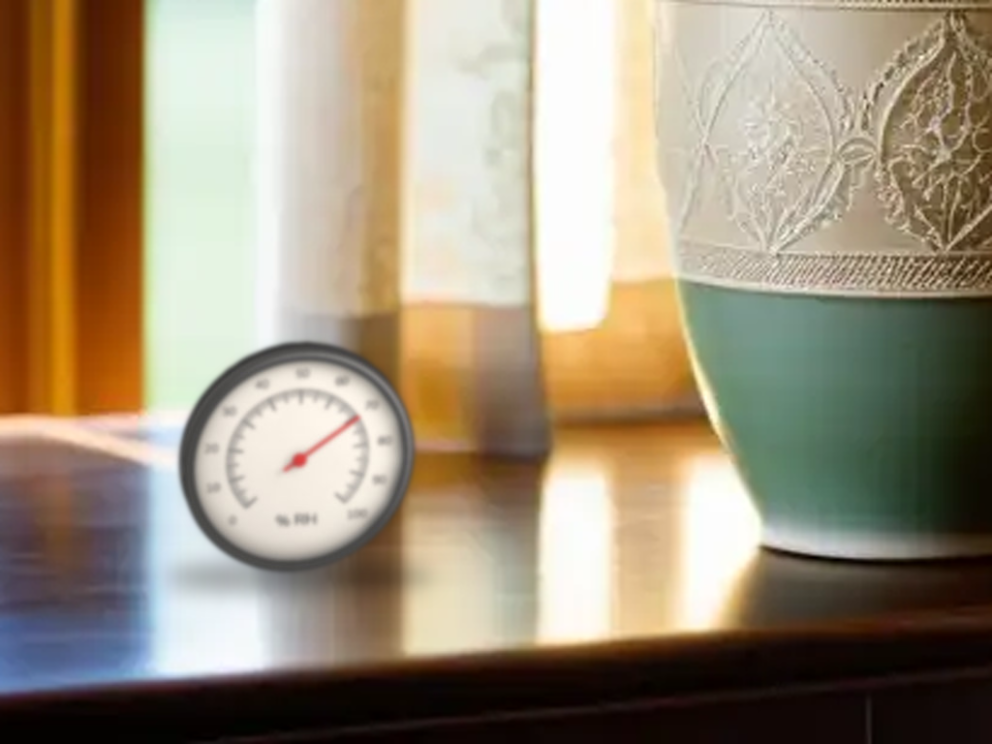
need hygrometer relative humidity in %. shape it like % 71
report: % 70
